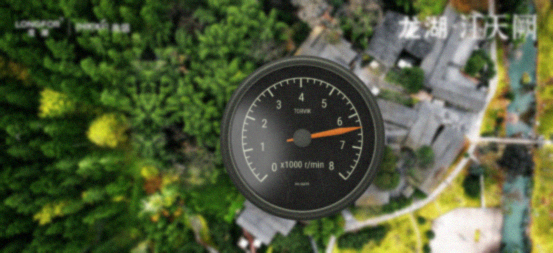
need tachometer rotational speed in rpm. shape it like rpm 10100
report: rpm 6400
